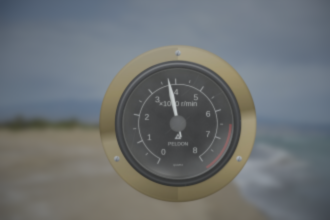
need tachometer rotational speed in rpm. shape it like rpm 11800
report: rpm 3750
